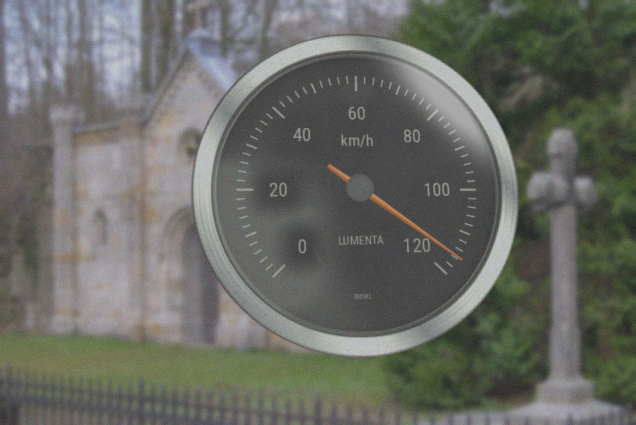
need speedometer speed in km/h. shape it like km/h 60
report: km/h 116
